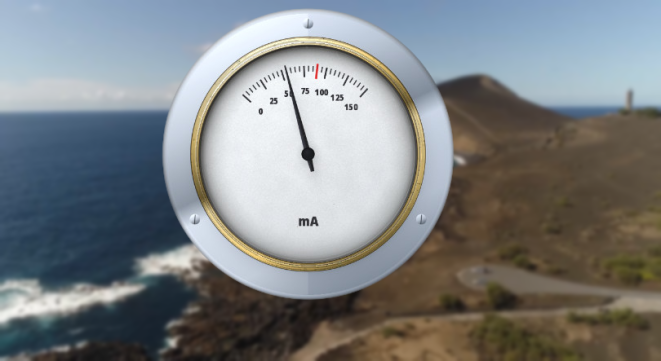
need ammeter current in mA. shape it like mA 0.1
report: mA 55
